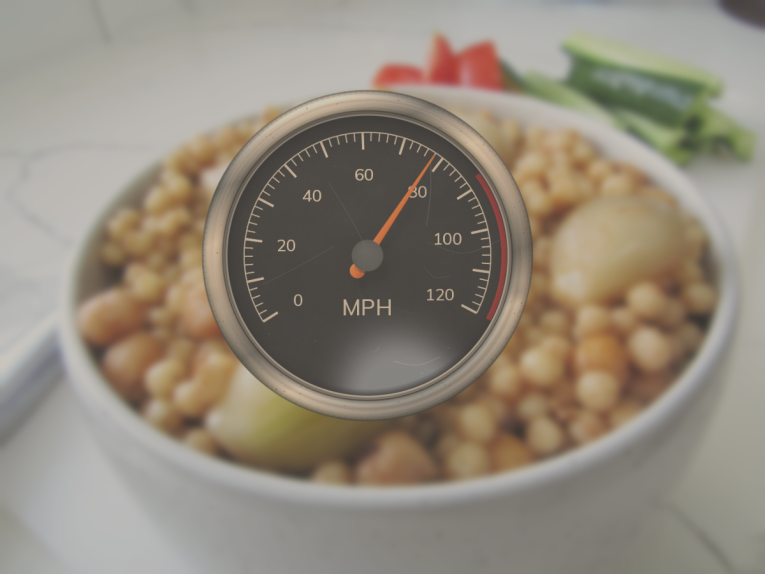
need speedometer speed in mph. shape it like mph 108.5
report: mph 78
